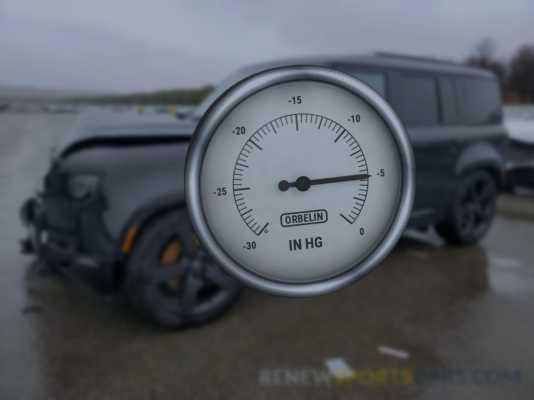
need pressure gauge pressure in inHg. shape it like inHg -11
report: inHg -5
